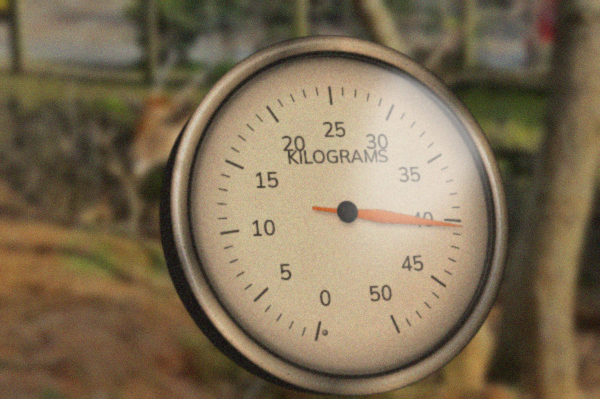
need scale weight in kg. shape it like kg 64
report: kg 40.5
